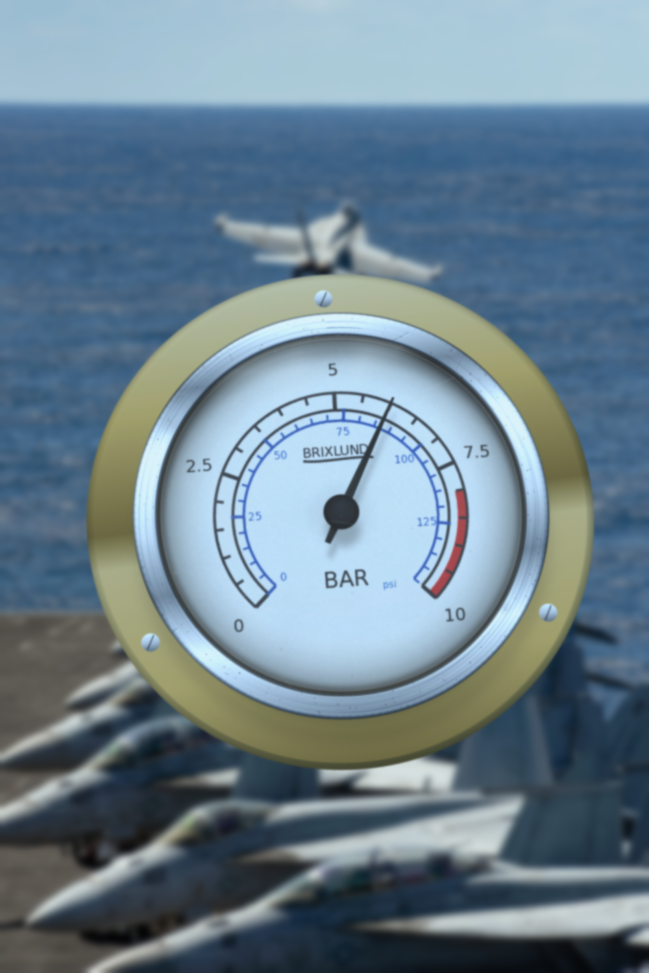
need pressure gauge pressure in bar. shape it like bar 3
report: bar 6
